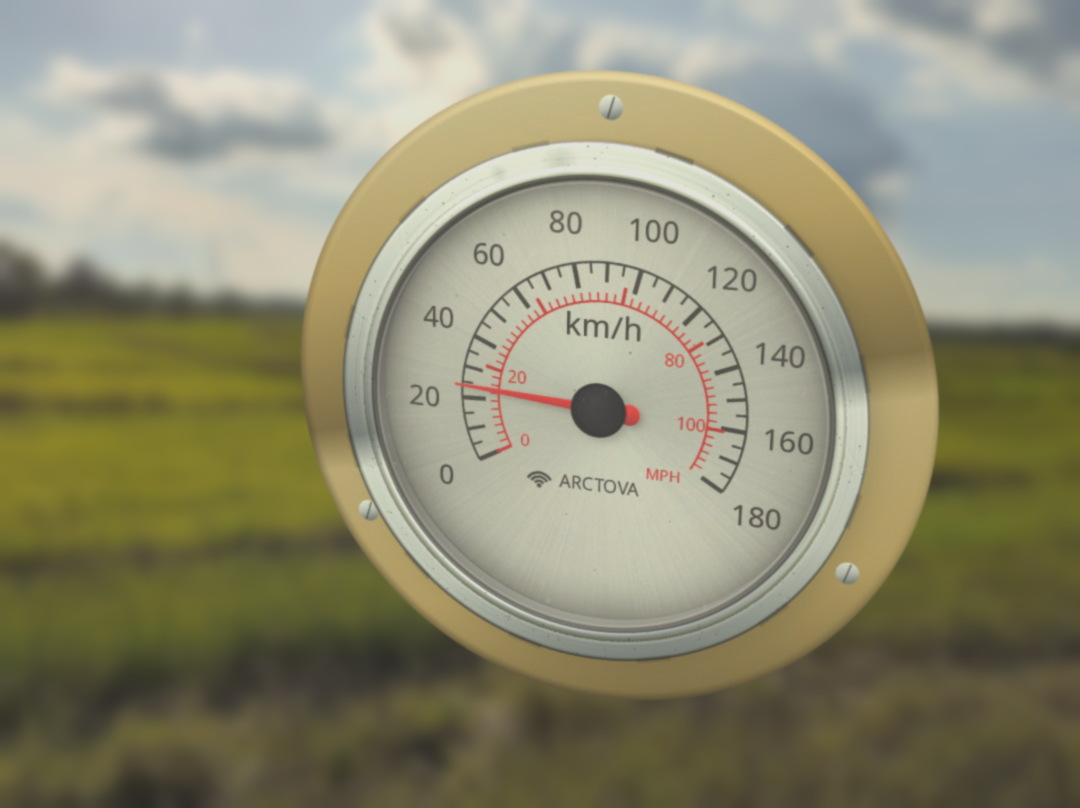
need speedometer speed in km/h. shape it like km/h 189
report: km/h 25
